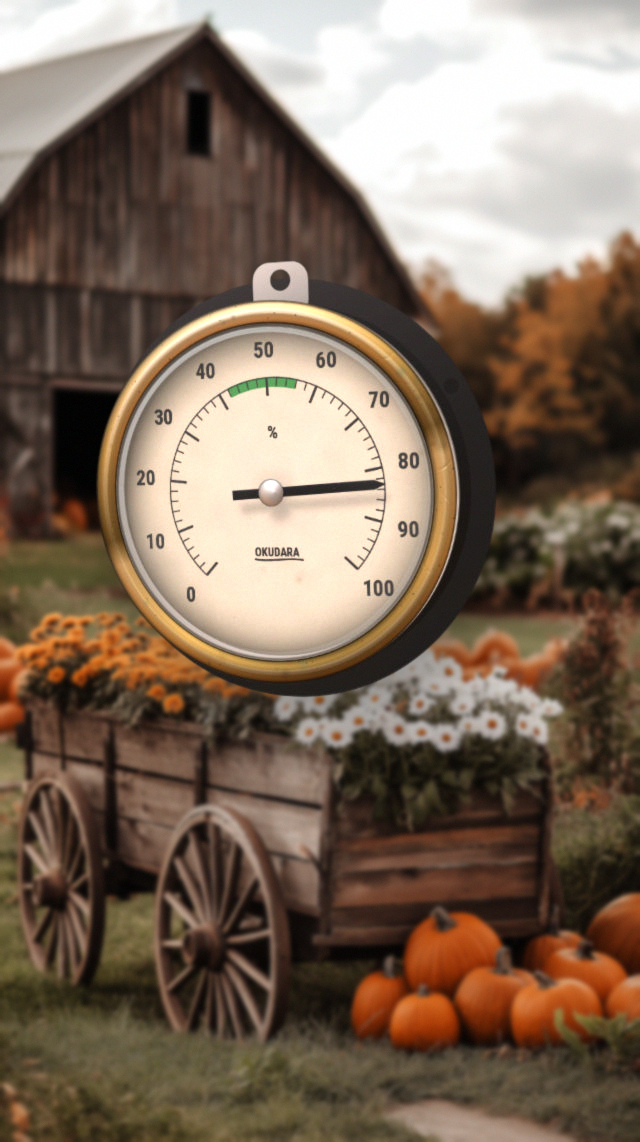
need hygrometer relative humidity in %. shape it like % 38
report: % 83
